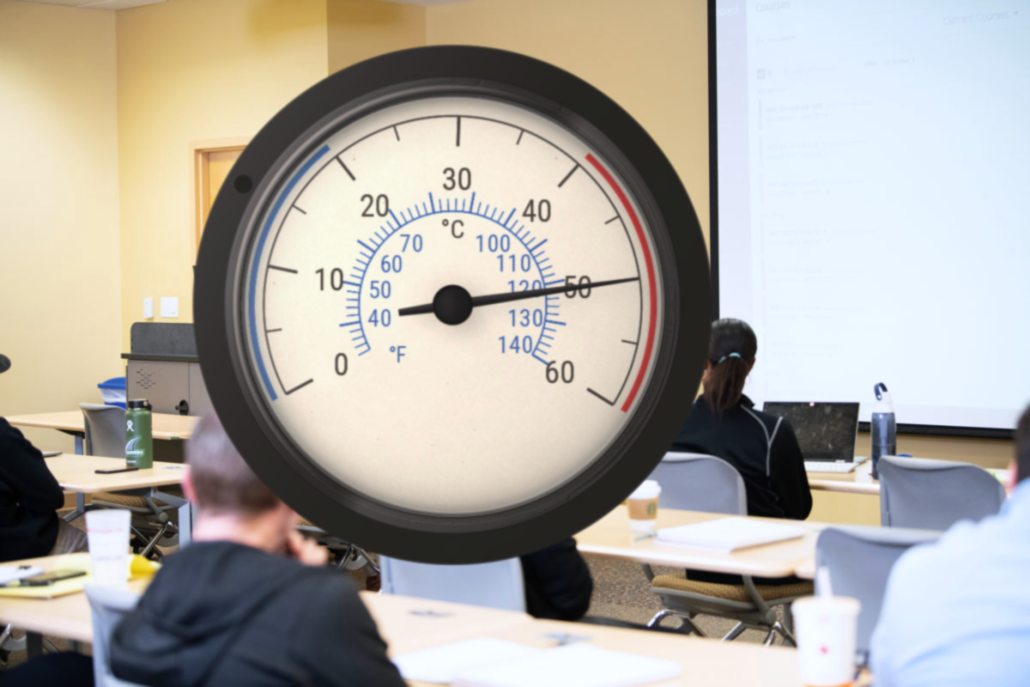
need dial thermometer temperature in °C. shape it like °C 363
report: °C 50
